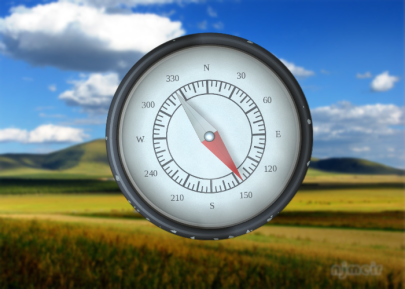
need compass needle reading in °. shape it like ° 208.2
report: ° 145
